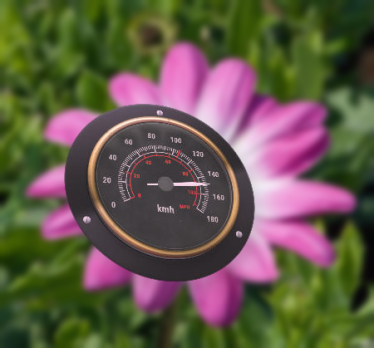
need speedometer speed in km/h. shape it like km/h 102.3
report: km/h 150
